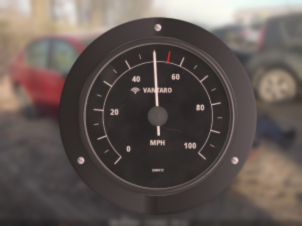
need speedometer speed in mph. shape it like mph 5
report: mph 50
